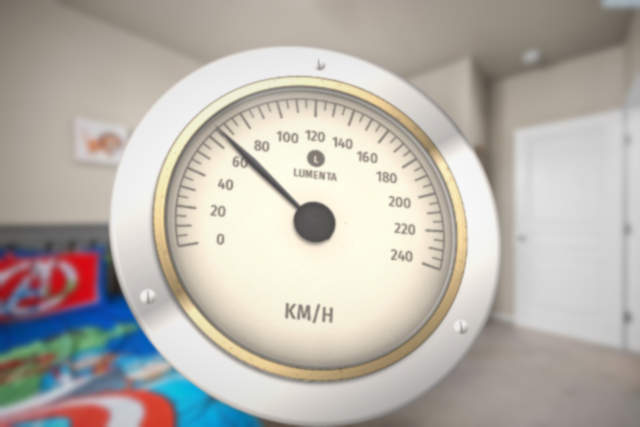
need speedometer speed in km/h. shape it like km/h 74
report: km/h 65
